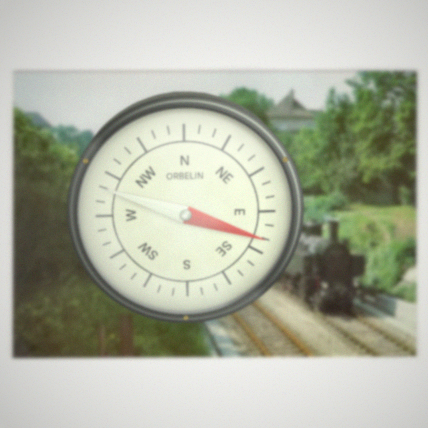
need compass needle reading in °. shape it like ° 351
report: ° 110
